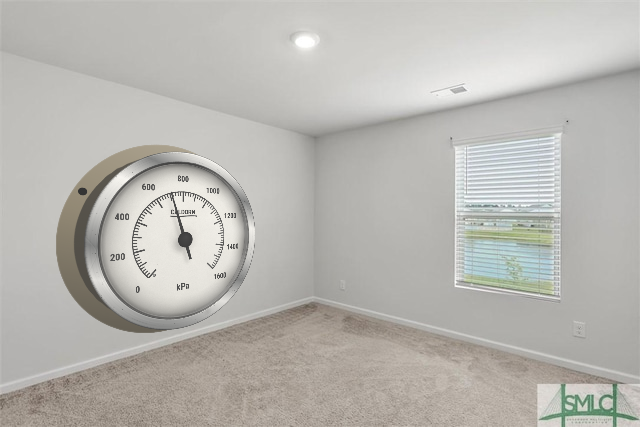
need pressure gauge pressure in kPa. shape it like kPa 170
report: kPa 700
